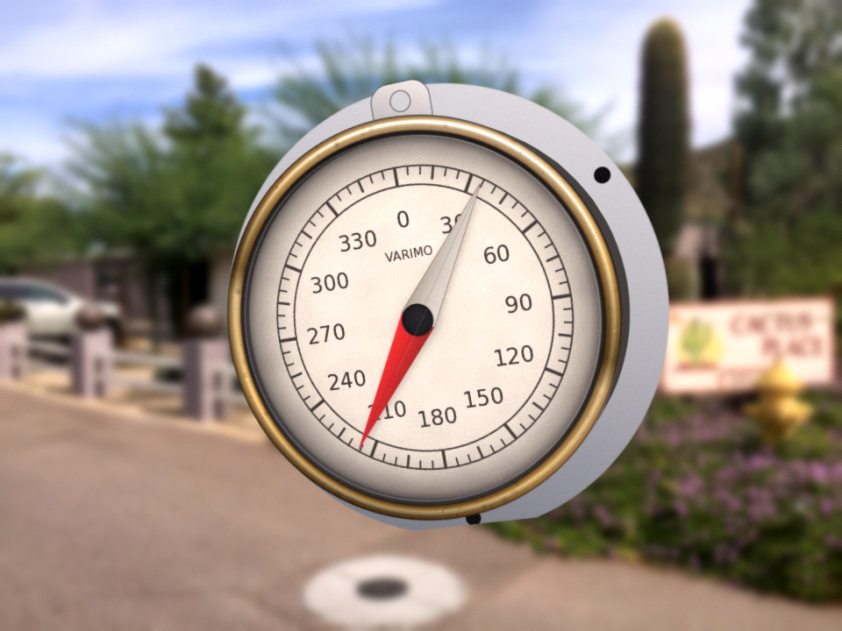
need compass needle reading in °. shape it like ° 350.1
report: ° 215
